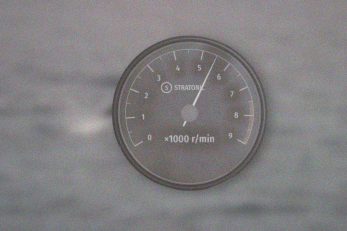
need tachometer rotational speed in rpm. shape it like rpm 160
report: rpm 5500
